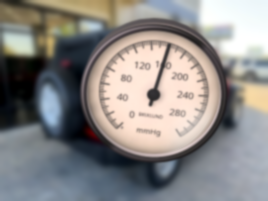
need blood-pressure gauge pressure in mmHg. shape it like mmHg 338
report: mmHg 160
